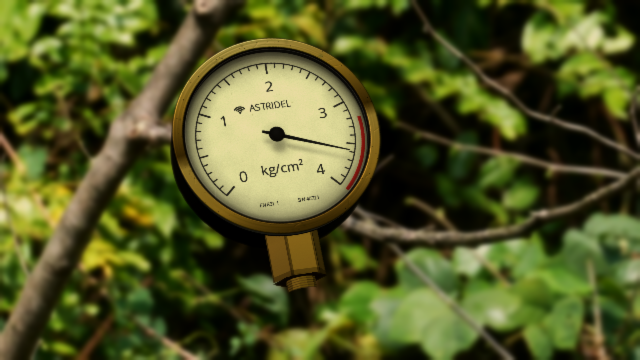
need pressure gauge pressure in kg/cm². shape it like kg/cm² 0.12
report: kg/cm² 3.6
